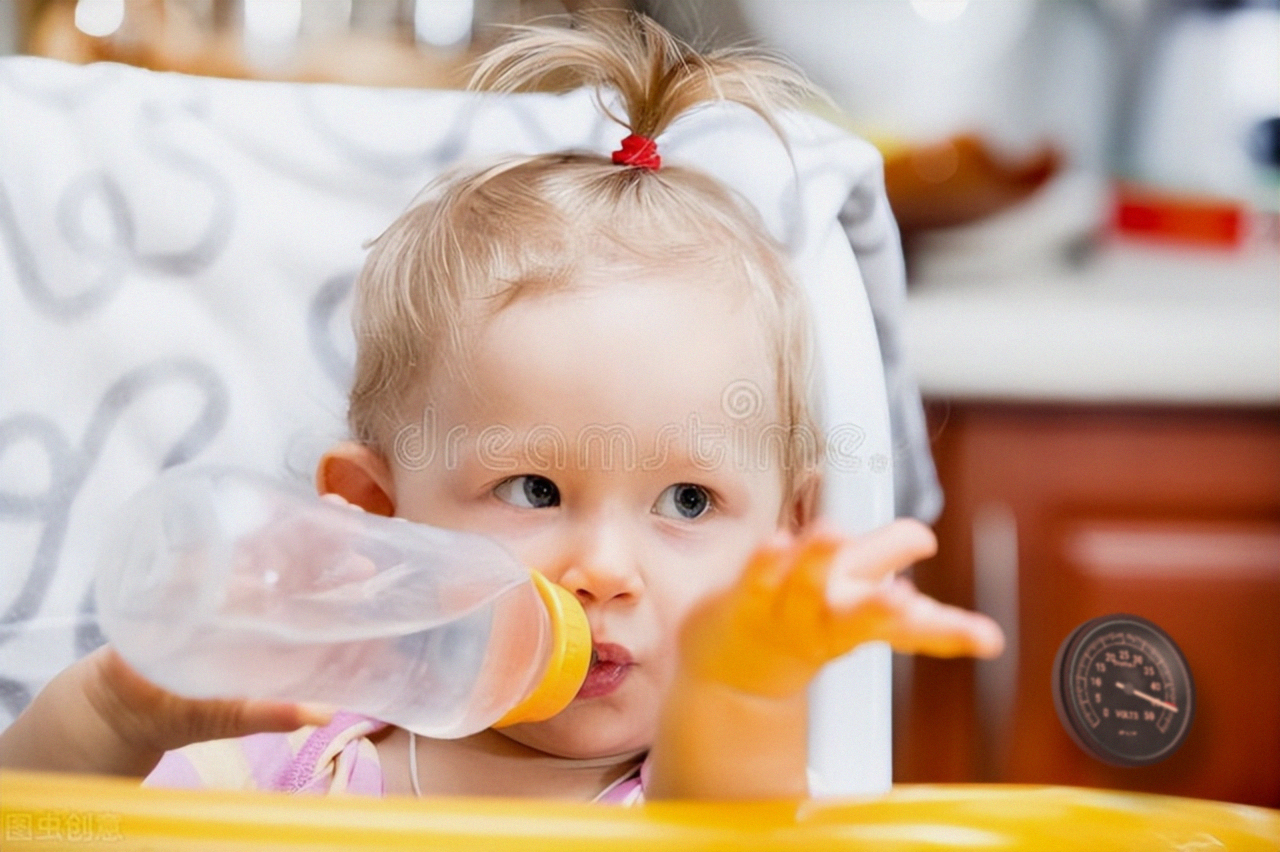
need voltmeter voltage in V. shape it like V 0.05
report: V 45
